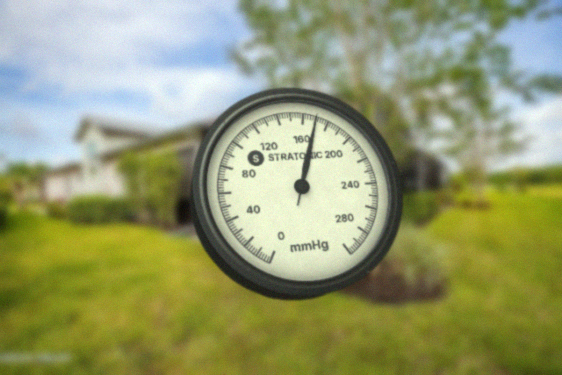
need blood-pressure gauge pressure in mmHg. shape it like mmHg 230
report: mmHg 170
